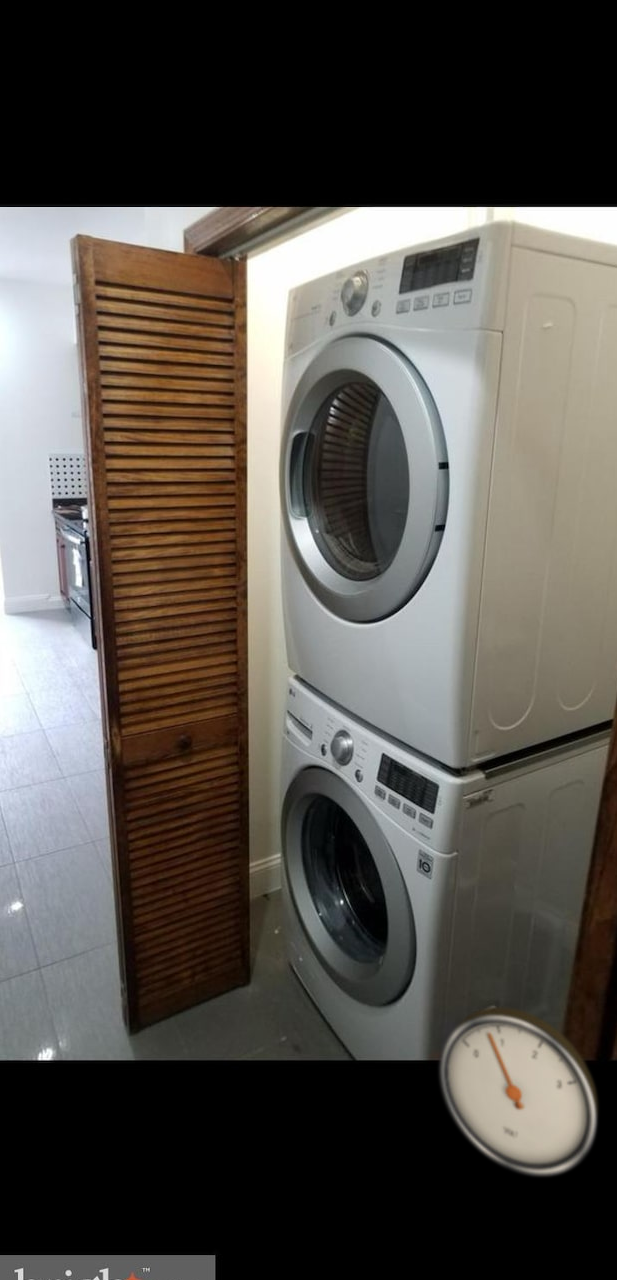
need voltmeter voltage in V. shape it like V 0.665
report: V 0.75
